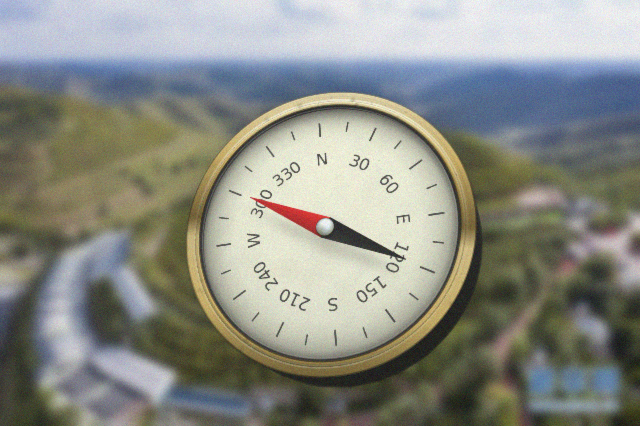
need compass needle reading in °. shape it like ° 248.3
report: ° 300
